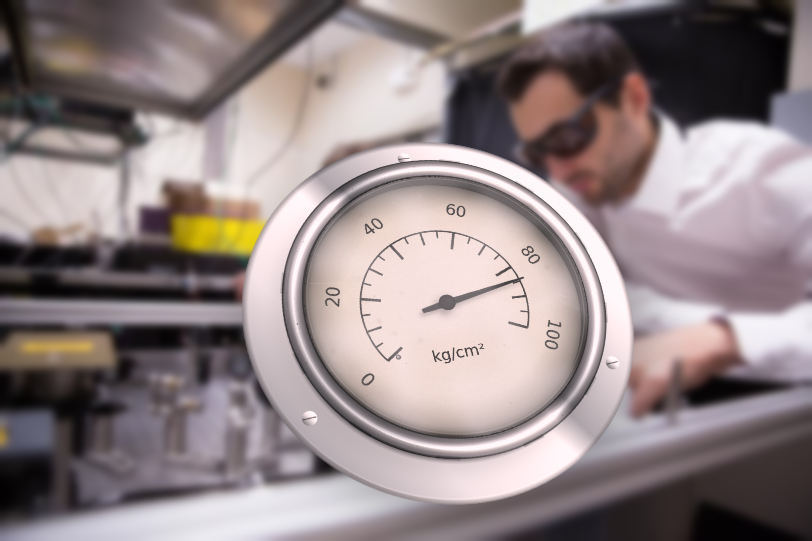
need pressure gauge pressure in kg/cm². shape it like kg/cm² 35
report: kg/cm² 85
